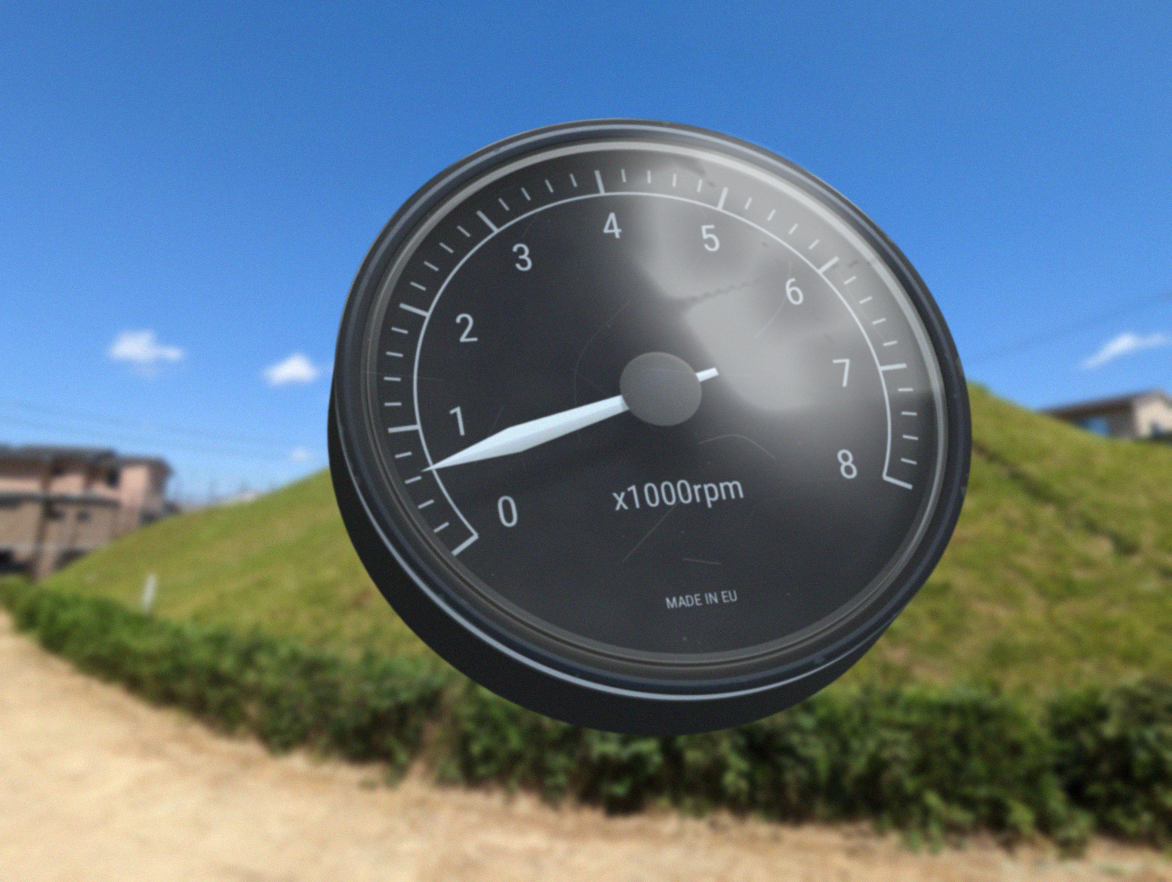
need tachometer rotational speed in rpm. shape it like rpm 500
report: rpm 600
